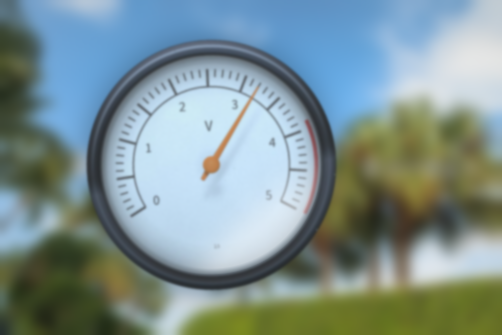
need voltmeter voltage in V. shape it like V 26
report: V 3.2
